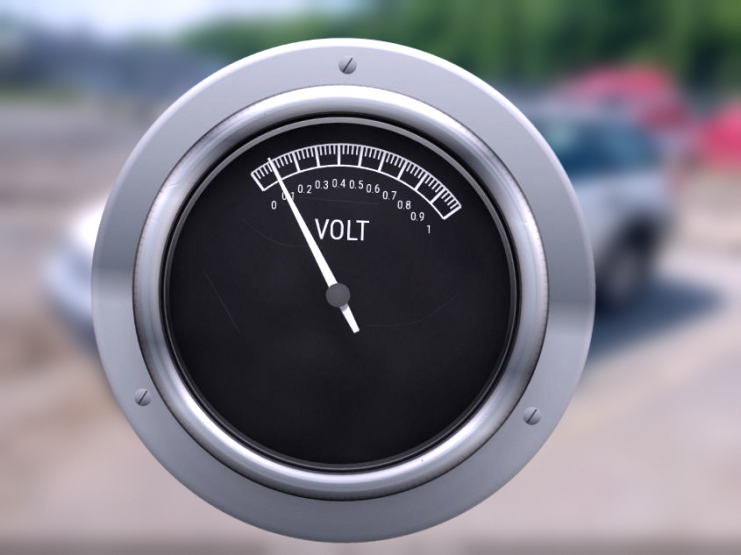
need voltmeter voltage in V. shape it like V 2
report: V 0.1
